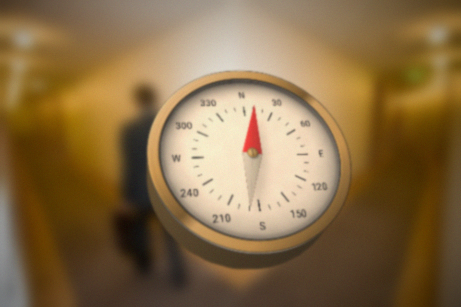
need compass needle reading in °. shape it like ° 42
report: ° 10
